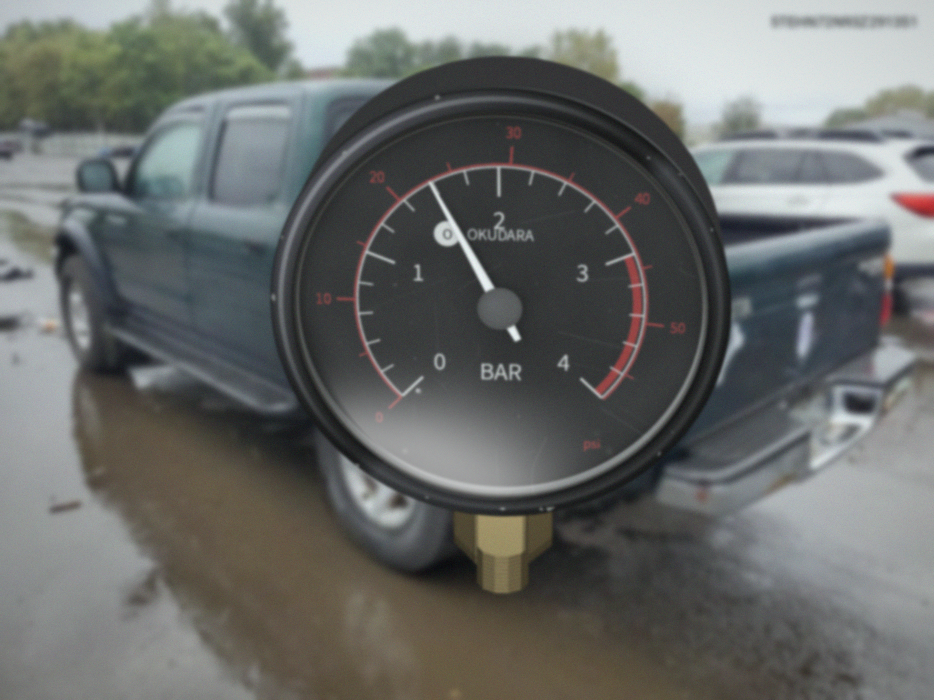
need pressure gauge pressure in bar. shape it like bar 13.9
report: bar 1.6
